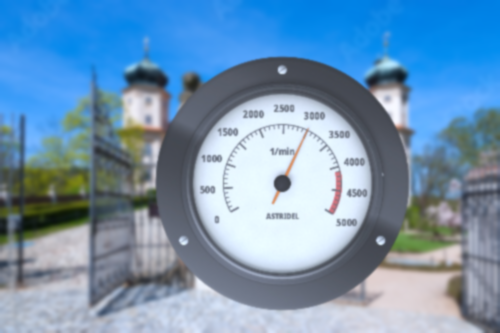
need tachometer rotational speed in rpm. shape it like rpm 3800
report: rpm 3000
